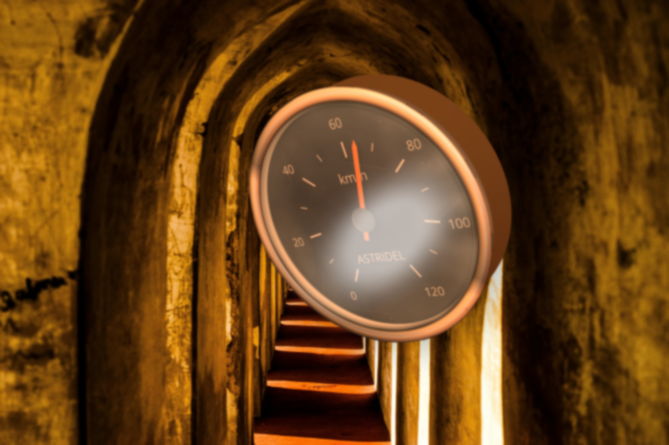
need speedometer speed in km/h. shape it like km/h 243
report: km/h 65
